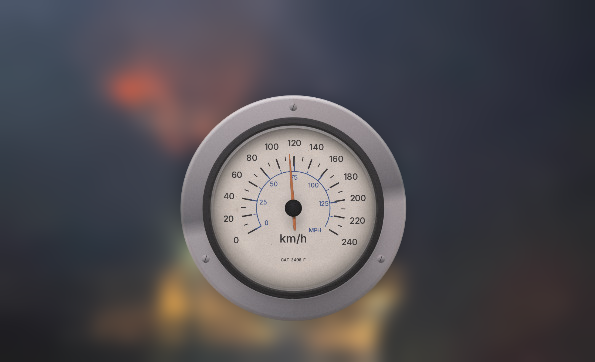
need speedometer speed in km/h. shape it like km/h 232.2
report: km/h 115
